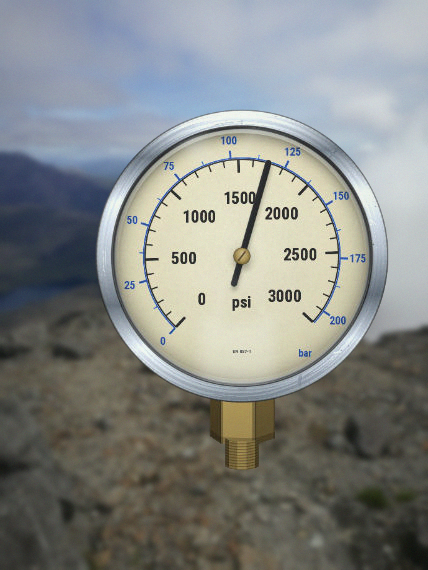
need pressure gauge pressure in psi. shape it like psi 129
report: psi 1700
